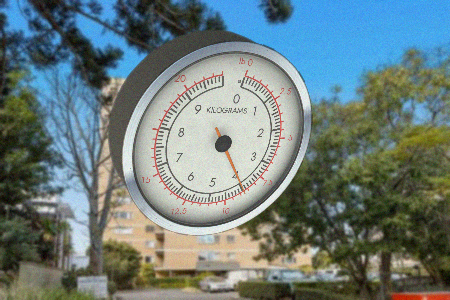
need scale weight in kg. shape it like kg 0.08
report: kg 4
